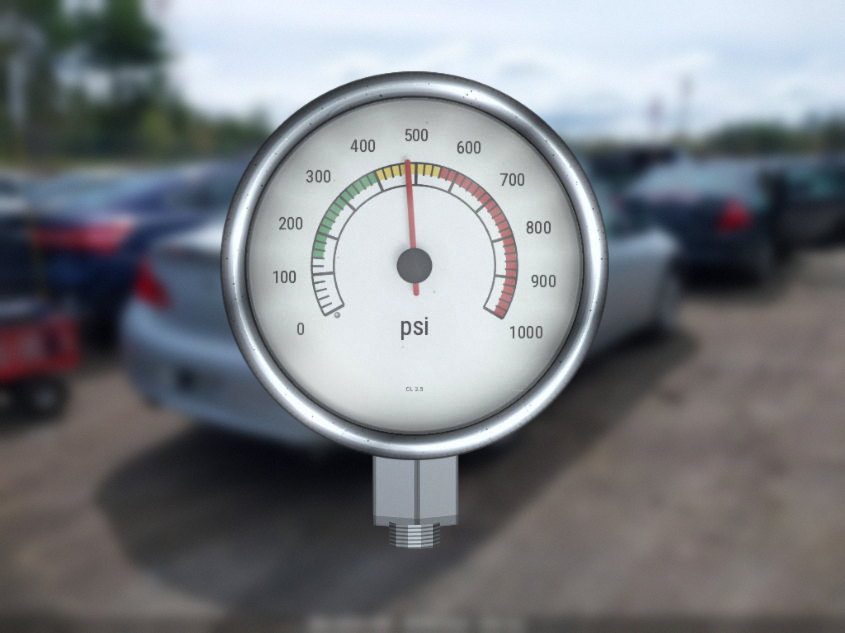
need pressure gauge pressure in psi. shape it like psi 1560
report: psi 480
